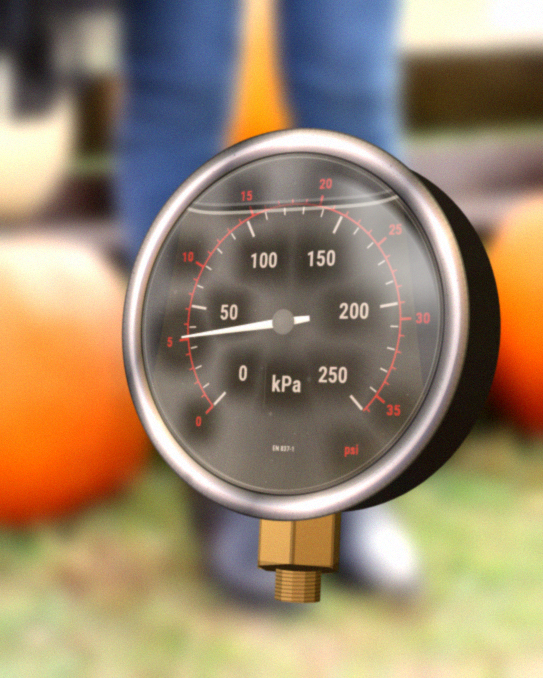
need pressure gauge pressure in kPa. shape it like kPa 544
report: kPa 35
